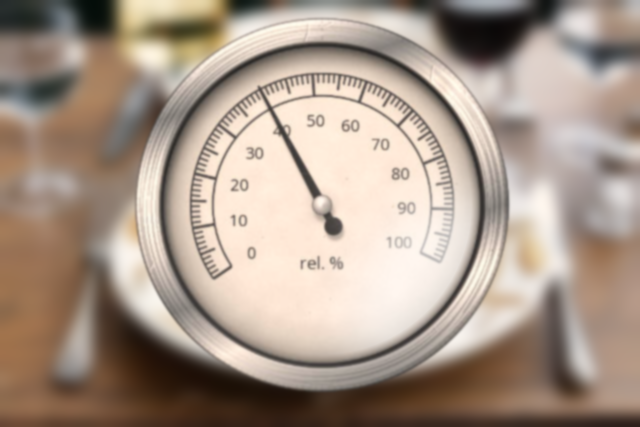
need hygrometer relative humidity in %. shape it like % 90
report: % 40
